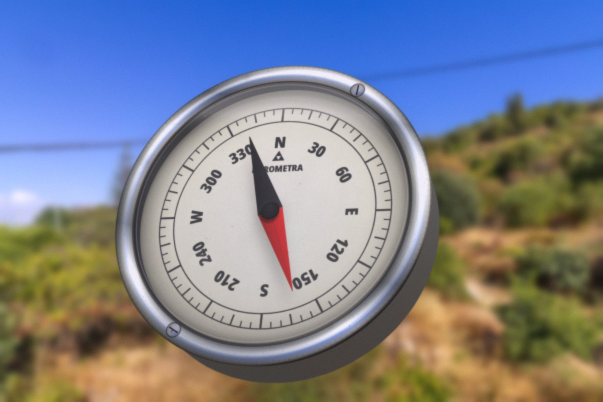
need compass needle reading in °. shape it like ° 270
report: ° 160
